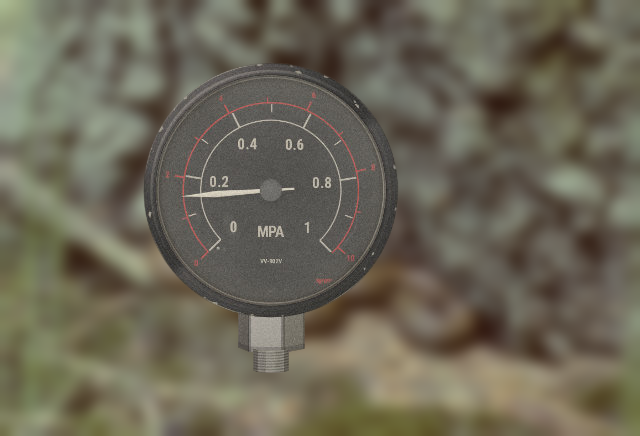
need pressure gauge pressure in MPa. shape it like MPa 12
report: MPa 0.15
